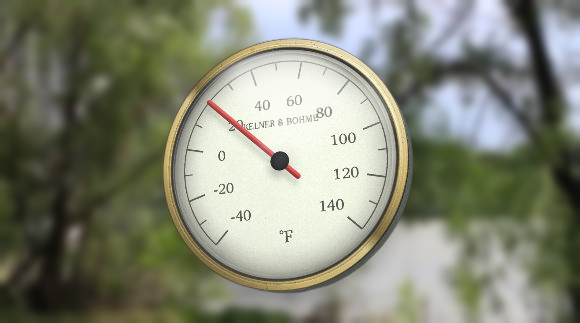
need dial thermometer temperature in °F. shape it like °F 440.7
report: °F 20
